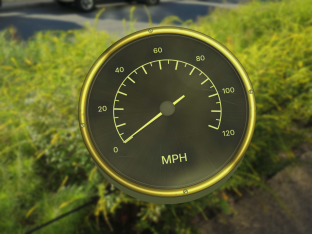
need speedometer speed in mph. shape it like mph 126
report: mph 0
